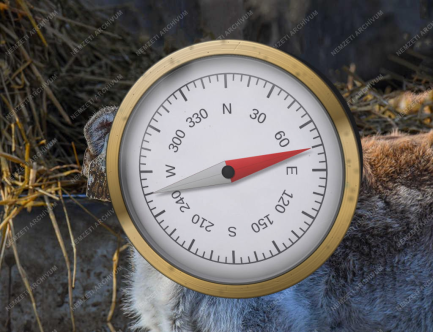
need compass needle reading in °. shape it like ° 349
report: ° 75
